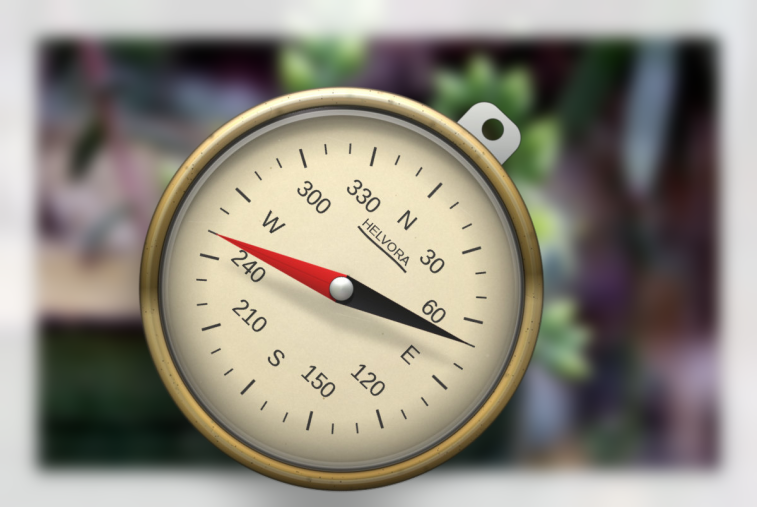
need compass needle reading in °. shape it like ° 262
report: ° 250
